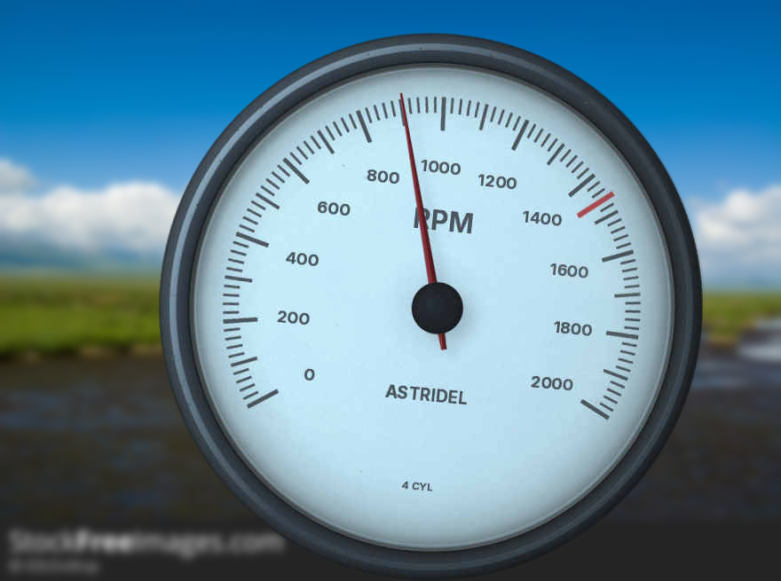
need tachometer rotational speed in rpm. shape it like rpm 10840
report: rpm 900
